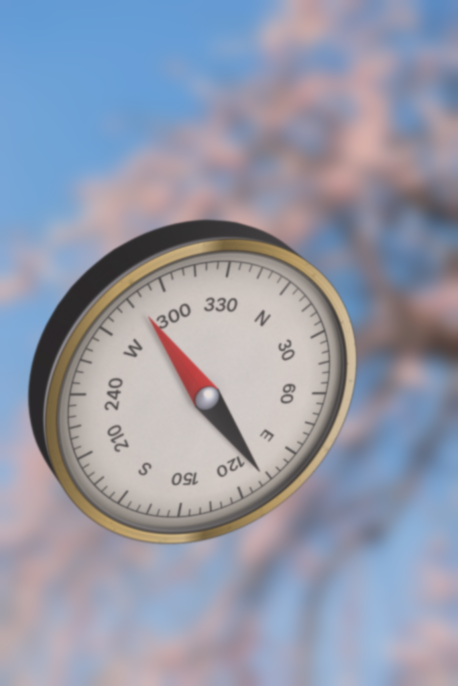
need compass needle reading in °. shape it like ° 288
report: ° 287.5
